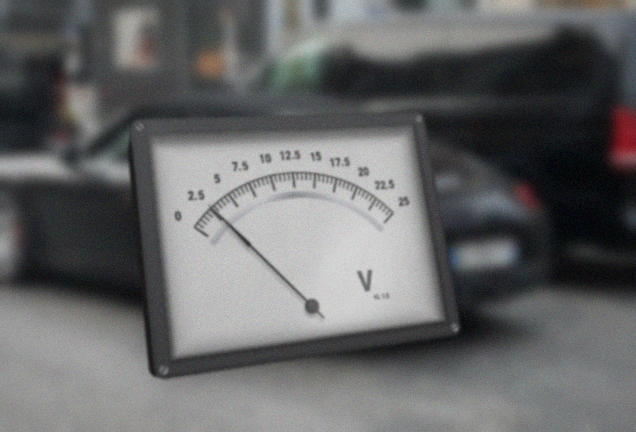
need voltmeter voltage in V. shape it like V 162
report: V 2.5
